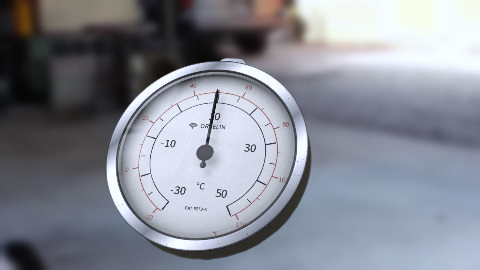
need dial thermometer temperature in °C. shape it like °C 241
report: °C 10
